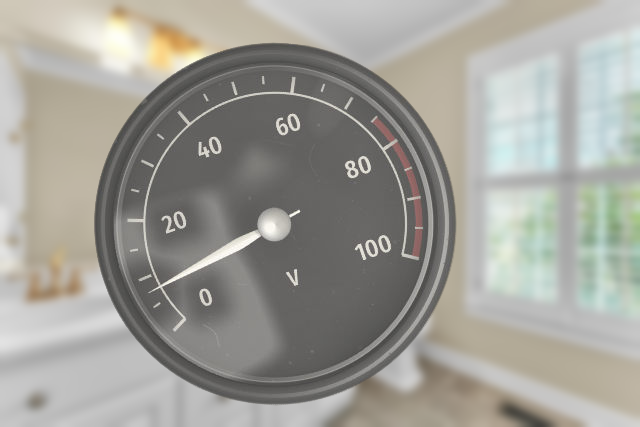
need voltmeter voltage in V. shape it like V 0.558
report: V 7.5
